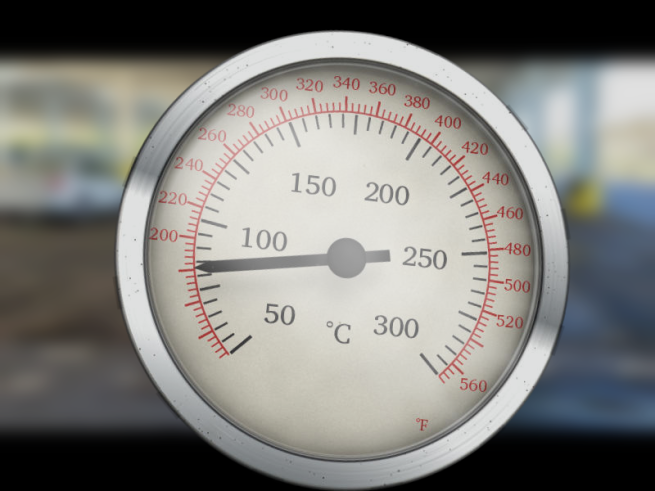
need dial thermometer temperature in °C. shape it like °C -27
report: °C 82.5
